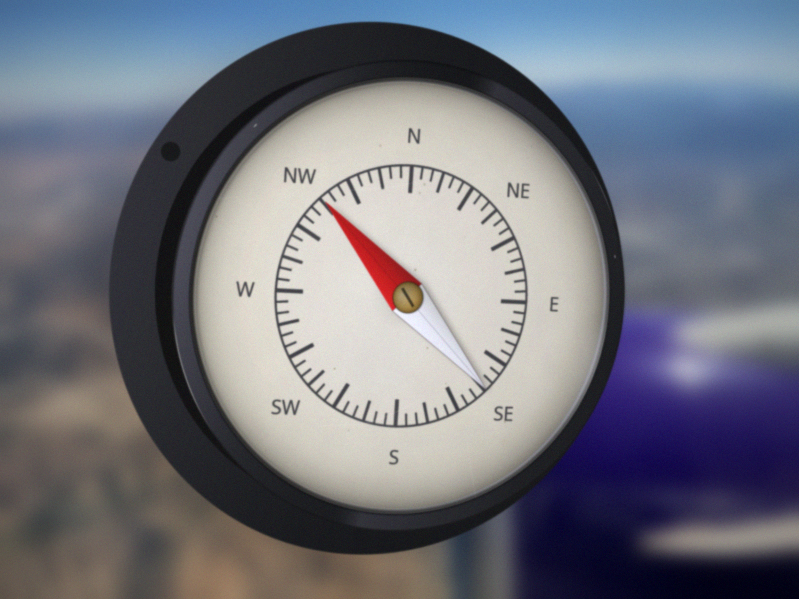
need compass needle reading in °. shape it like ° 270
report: ° 315
